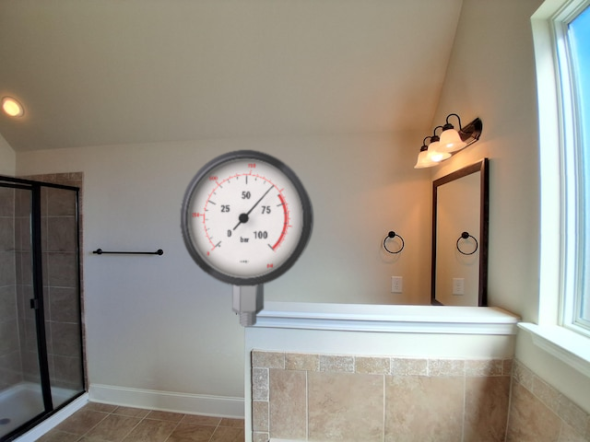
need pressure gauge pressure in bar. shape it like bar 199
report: bar 65
